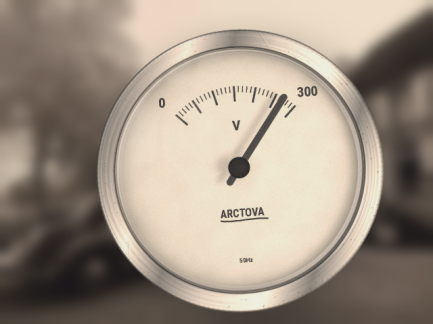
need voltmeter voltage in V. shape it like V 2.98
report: V 270
